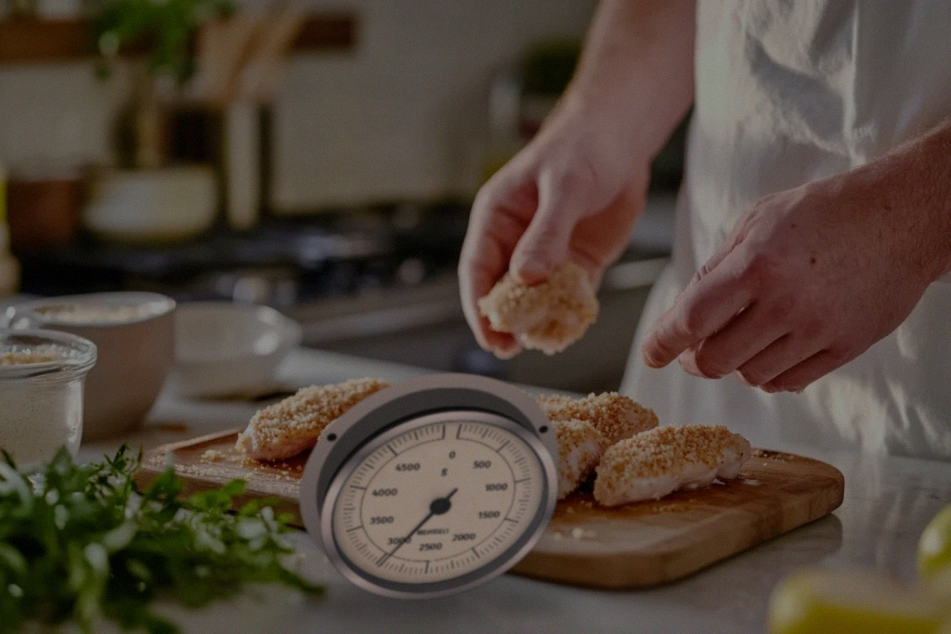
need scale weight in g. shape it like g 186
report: g 3000
